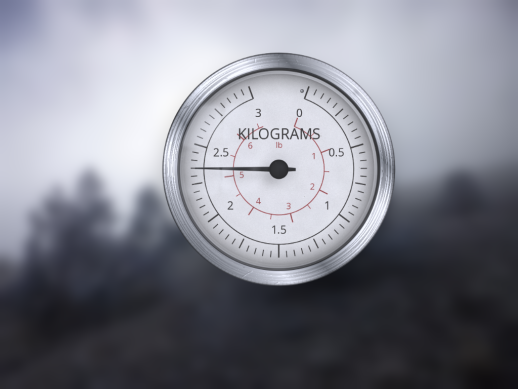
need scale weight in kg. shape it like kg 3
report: kg 2.35
